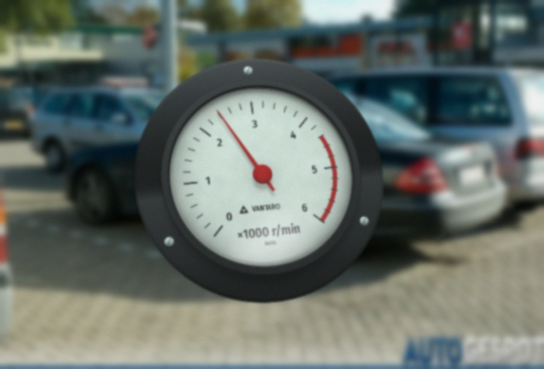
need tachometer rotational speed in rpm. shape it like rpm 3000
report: rpm 2400
